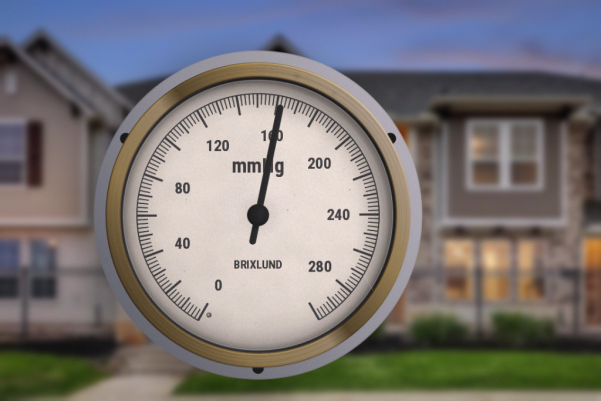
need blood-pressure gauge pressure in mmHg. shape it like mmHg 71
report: mmHg 162
